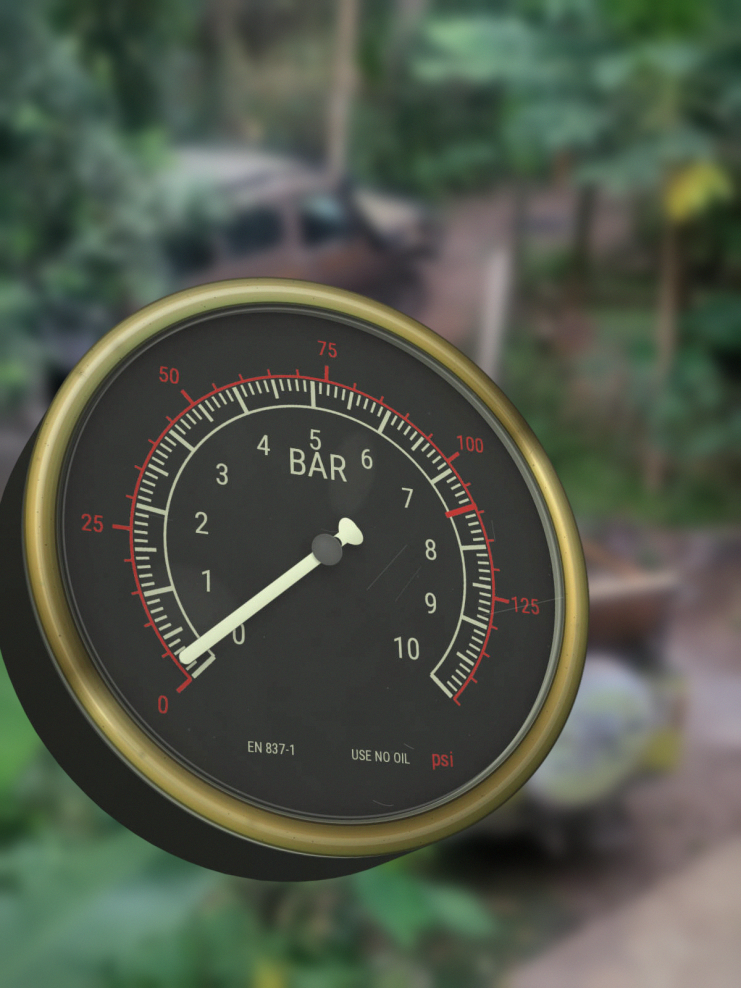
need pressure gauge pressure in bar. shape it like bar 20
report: bar 0.2
